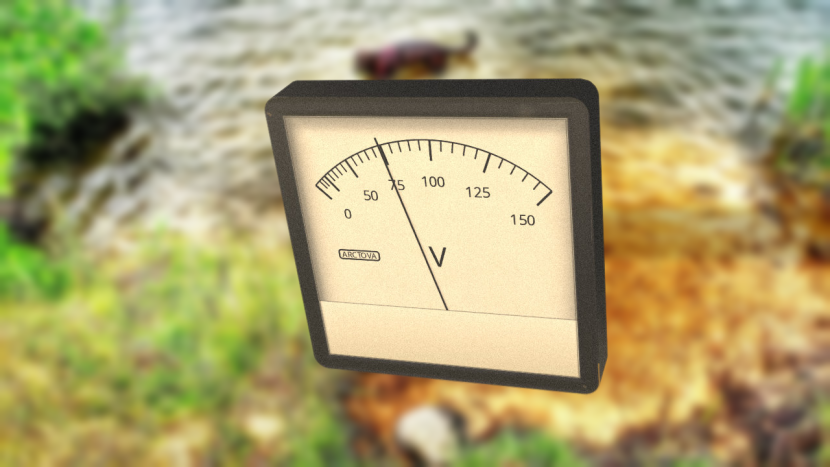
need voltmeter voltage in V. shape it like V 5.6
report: V 75
